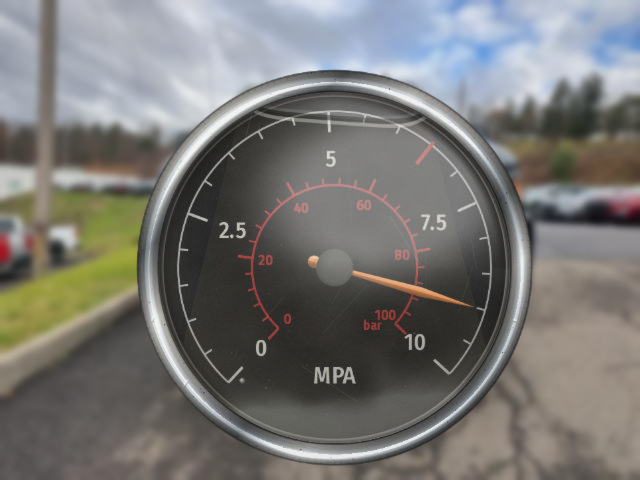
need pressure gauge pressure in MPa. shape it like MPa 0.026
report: MPa 9
